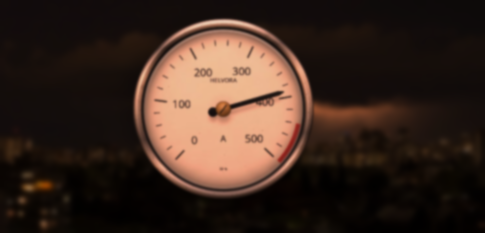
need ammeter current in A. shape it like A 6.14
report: A 390
